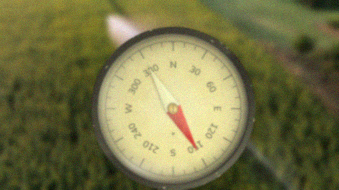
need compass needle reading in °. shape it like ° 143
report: ° 150
